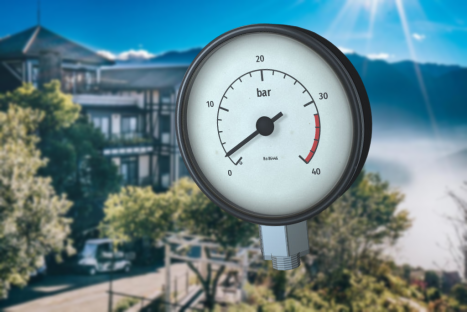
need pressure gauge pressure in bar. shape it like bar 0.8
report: bar 2
